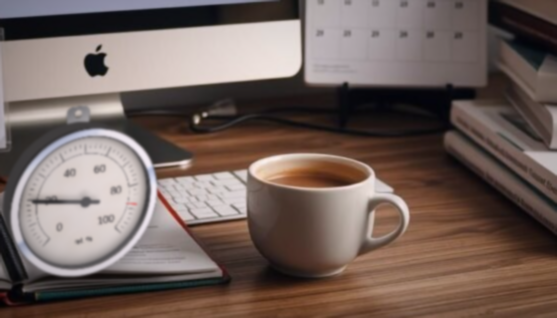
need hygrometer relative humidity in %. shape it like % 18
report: % 20
